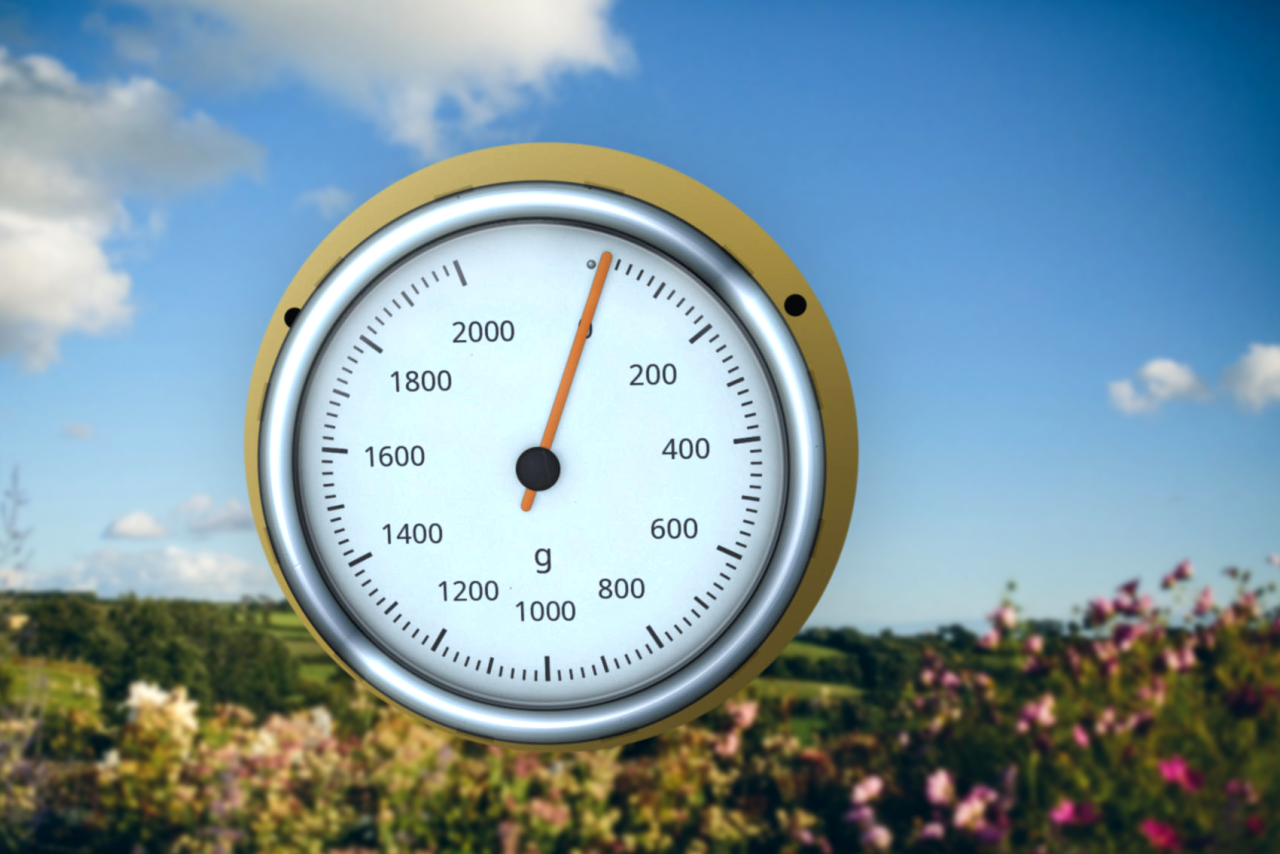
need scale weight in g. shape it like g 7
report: g 0
